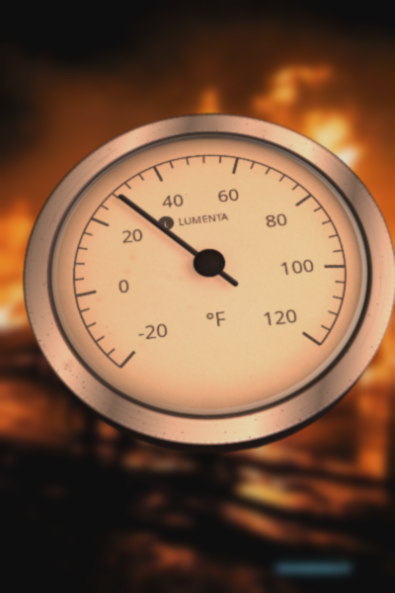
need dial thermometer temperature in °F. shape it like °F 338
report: °F 28
